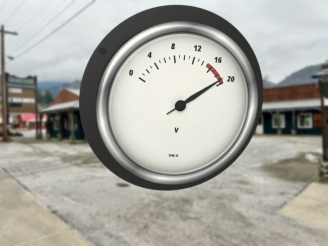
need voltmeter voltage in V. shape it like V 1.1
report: V 19
